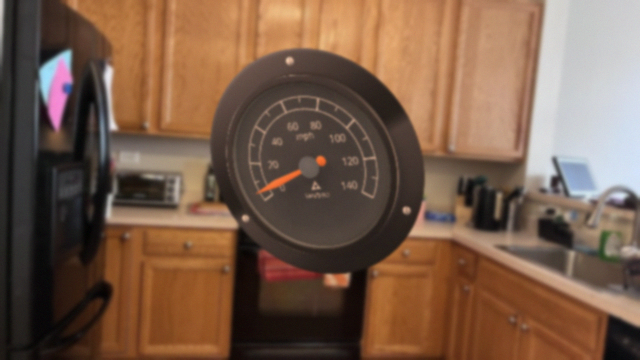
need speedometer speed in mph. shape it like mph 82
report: mph 5
